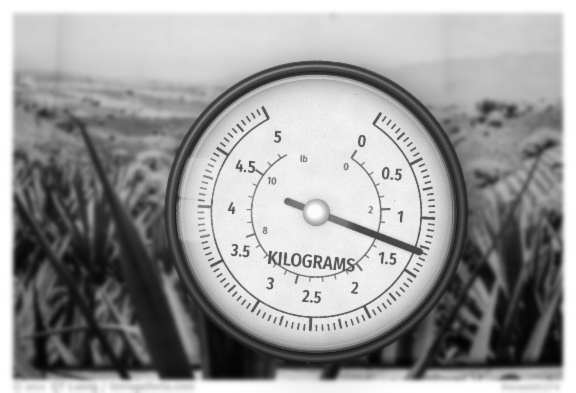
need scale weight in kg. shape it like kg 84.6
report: kg 1.3
